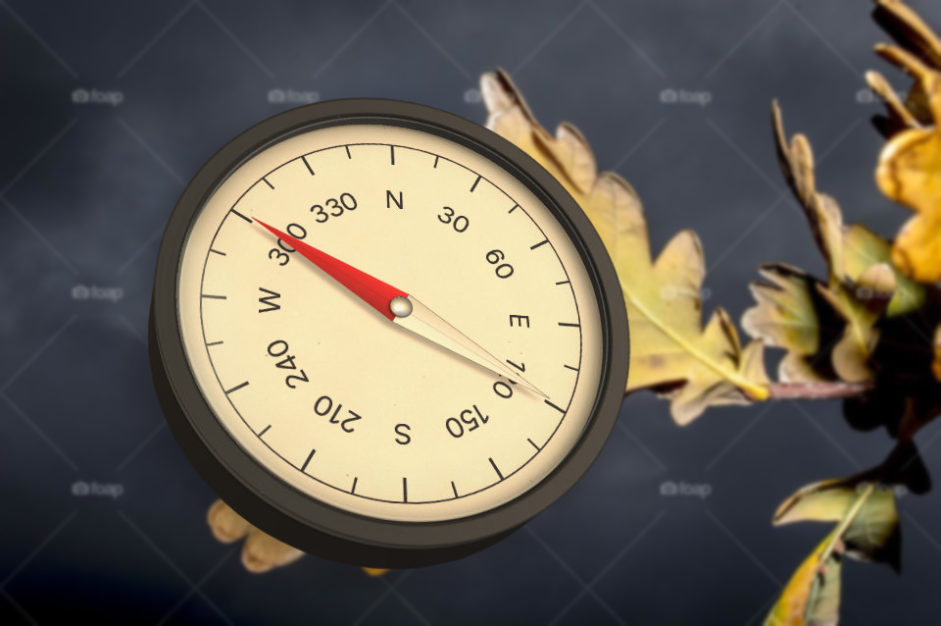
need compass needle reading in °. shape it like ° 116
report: ° 300
